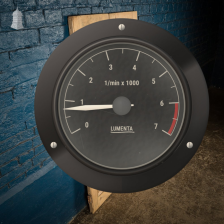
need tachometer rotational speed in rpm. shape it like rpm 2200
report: rpm 750
